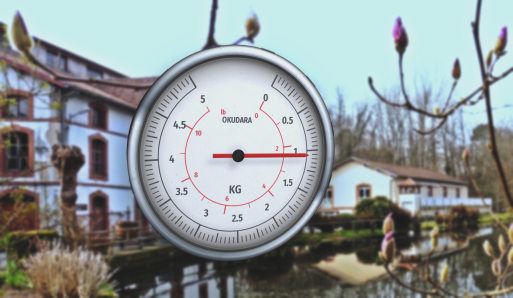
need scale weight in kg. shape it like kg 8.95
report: kg 1.05
